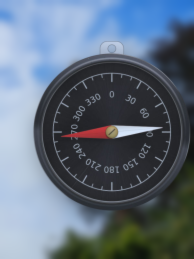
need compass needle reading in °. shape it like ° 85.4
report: ° 265
